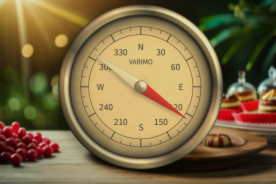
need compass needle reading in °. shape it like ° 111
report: ° 125
